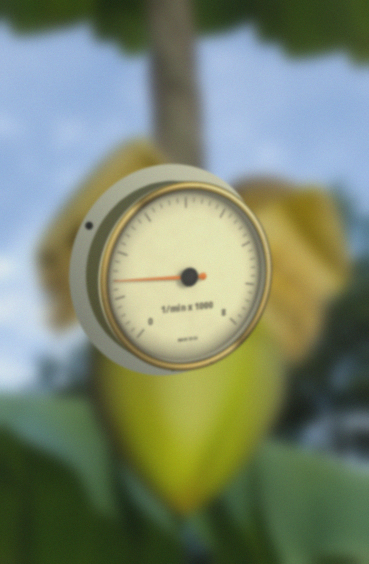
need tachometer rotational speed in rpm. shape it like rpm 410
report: rpm 1400
